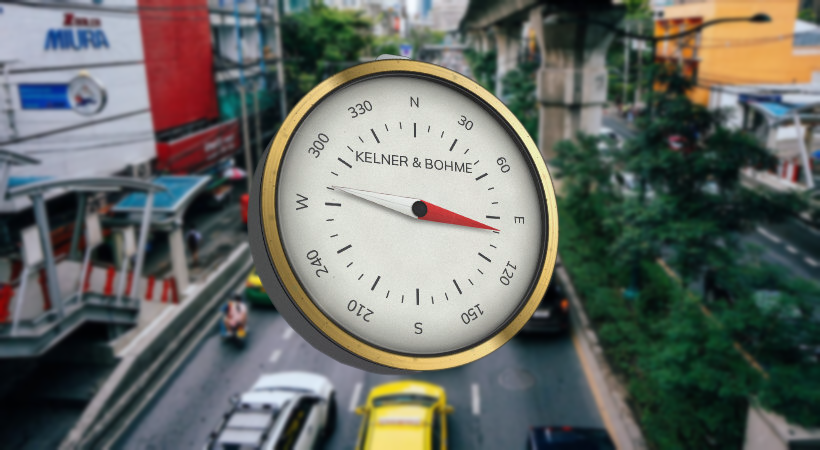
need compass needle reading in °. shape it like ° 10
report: ° 100
